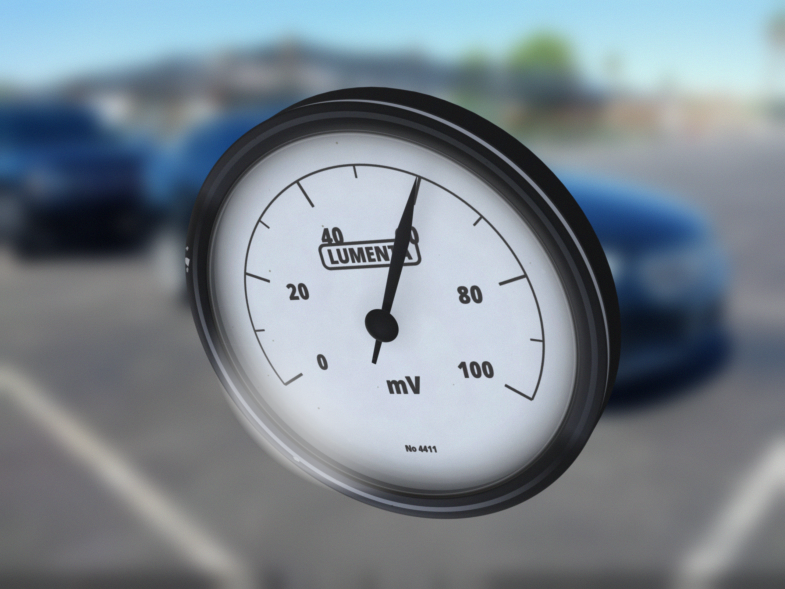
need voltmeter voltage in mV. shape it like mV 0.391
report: mV 60
